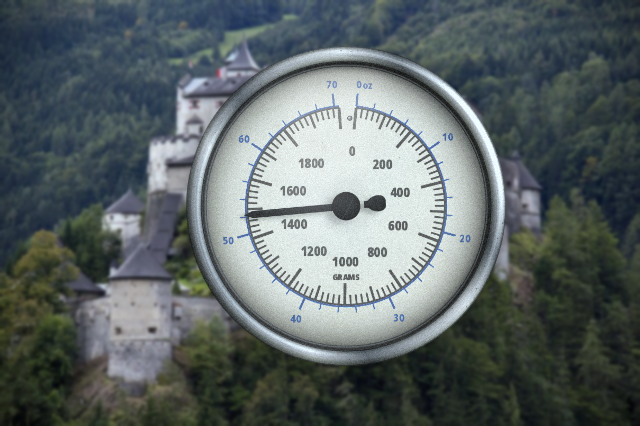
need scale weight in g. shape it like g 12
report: g 1480
